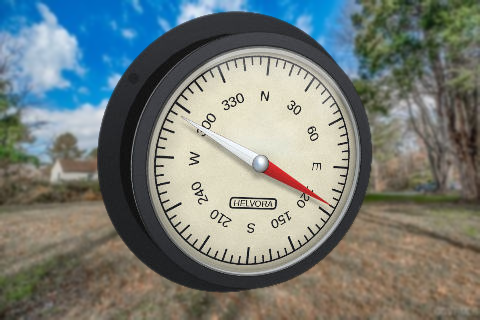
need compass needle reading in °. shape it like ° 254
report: ° 115
